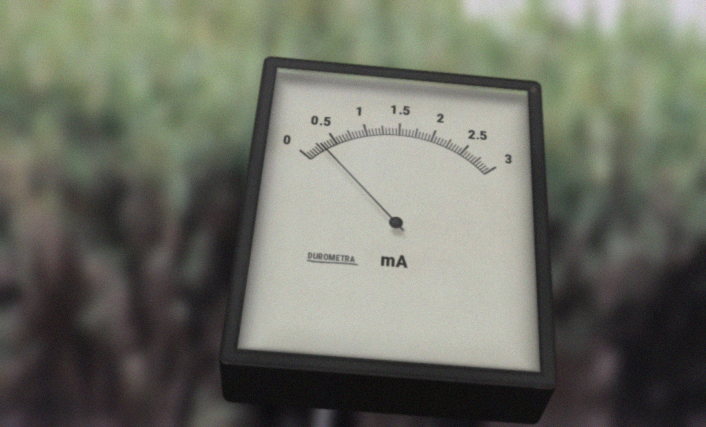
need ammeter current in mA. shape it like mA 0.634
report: mA 0.25
